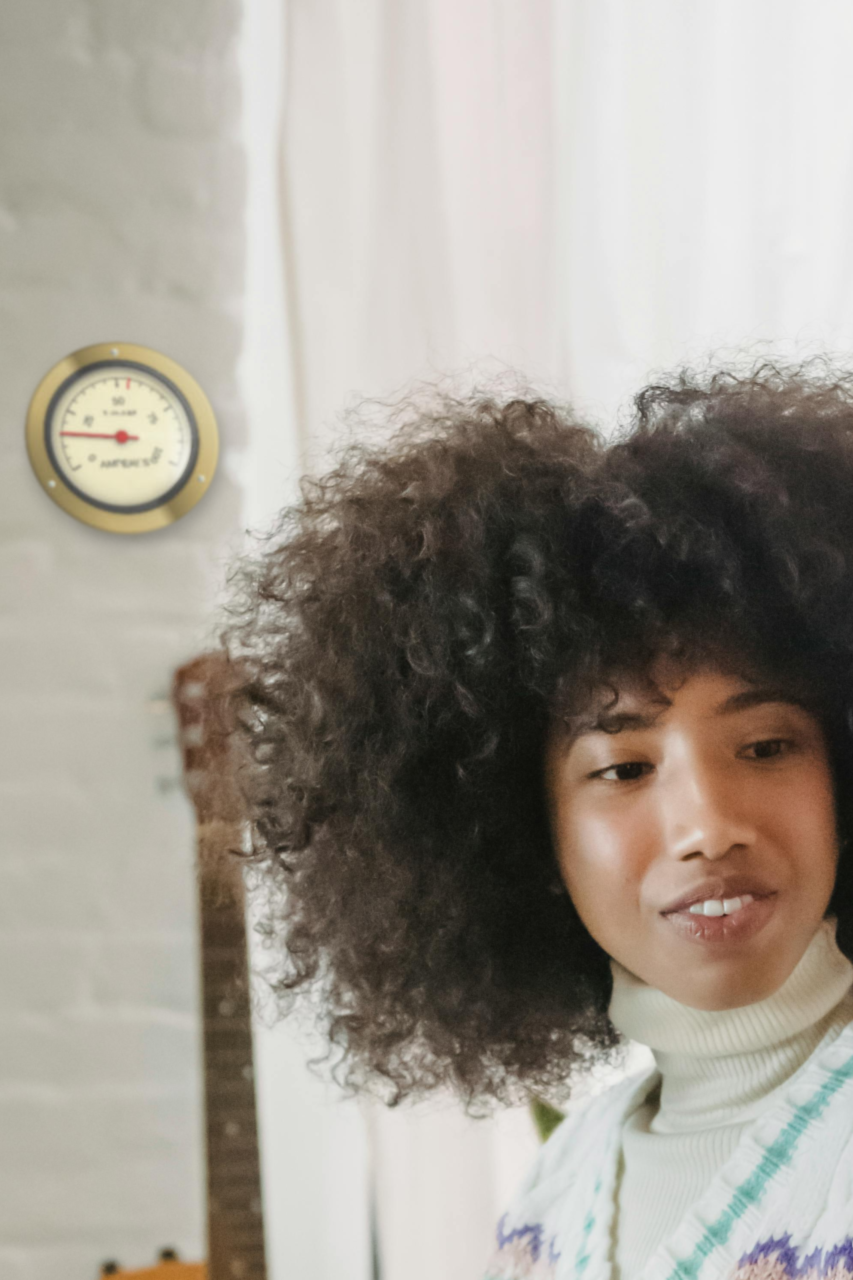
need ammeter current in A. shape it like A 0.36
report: A 15
